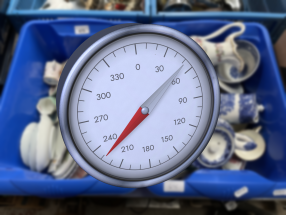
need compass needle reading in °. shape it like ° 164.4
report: ° 230
